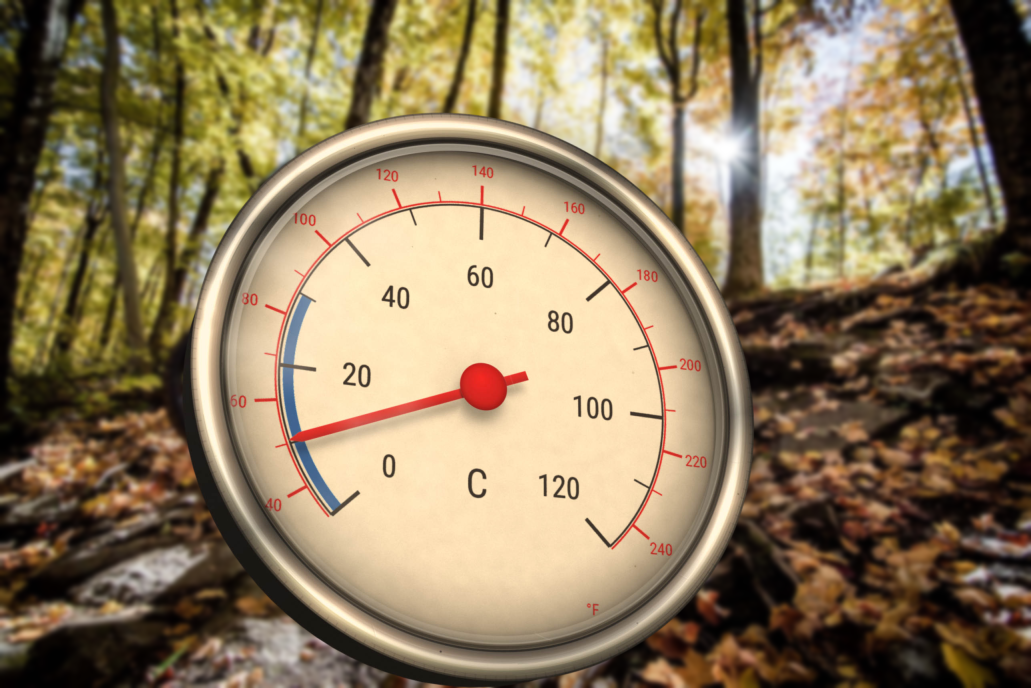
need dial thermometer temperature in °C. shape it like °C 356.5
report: °C 10
